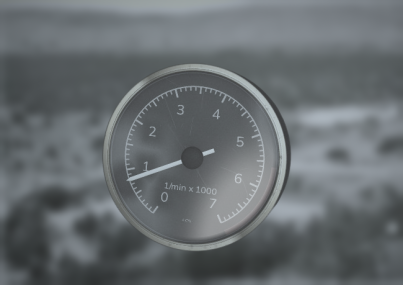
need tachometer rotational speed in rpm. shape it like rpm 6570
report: rpm 800
